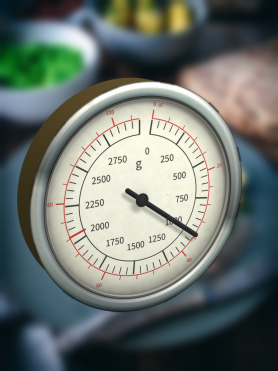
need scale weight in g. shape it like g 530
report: g 1000
